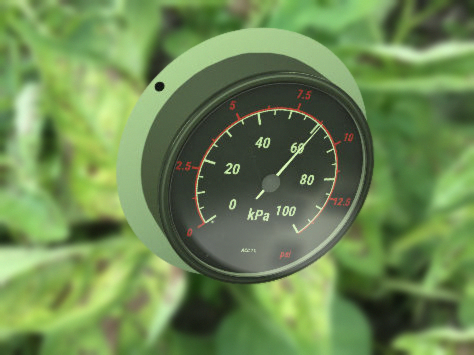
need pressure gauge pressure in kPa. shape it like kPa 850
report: kPa 60
